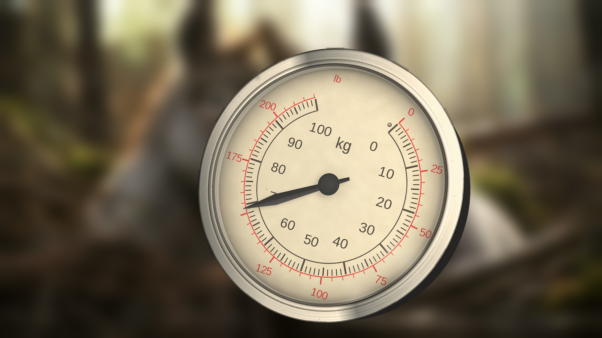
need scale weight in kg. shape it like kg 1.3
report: kg 69
